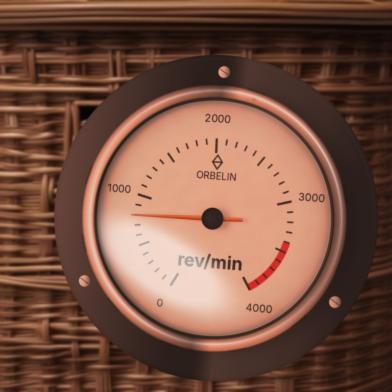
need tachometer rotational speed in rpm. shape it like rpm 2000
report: rpm 800
